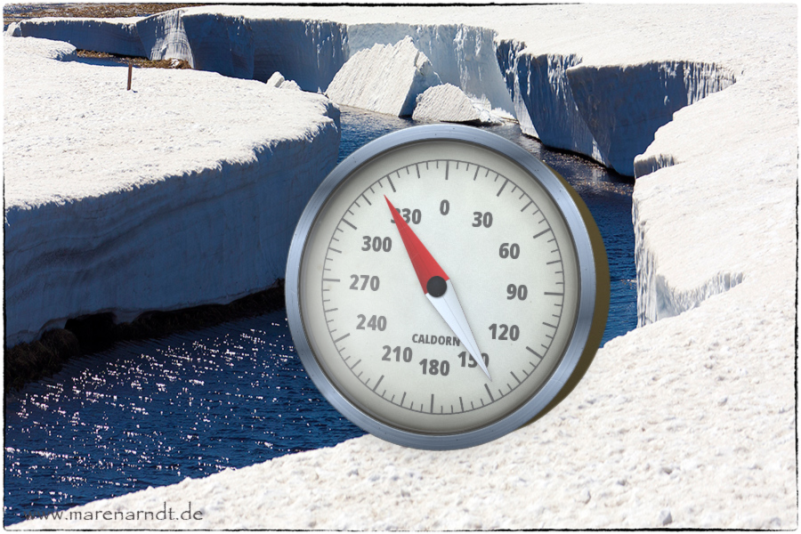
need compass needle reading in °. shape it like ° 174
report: ° 325
